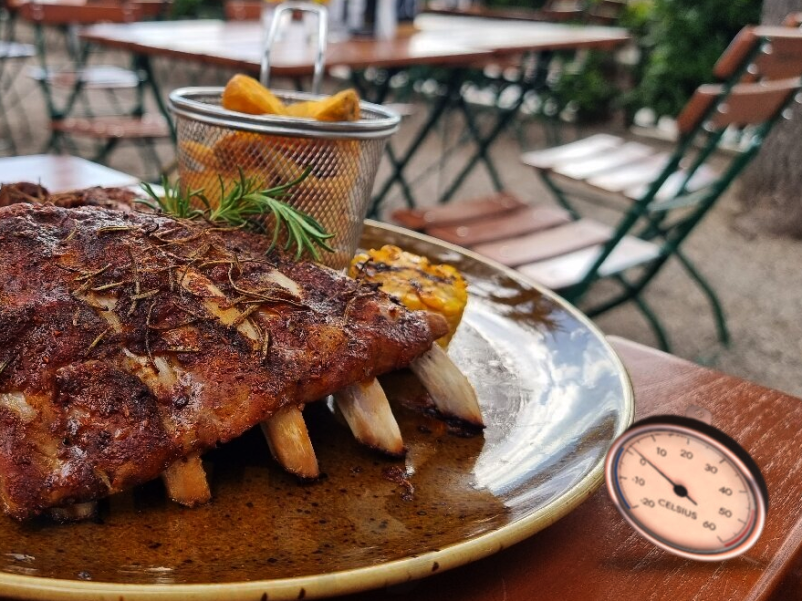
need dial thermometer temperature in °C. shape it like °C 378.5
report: °C 2.5
